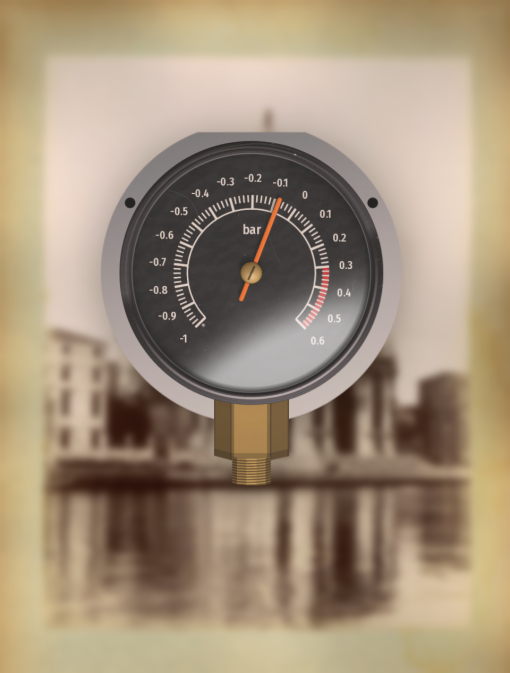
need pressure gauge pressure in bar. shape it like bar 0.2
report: bar -0.08
